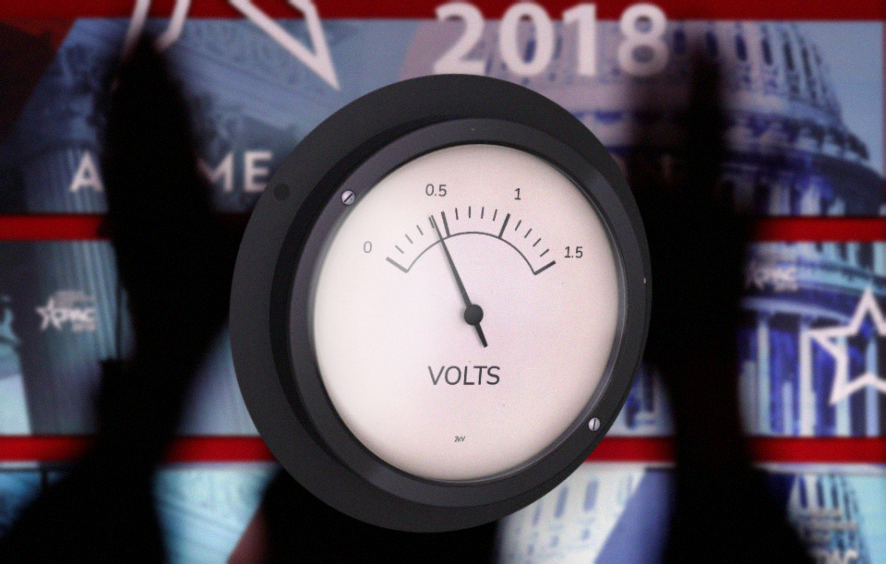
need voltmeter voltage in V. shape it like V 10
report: V 0.4
